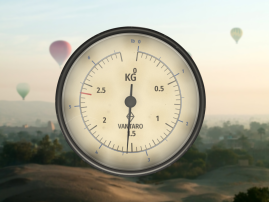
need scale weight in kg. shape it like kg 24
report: kg 1.55
